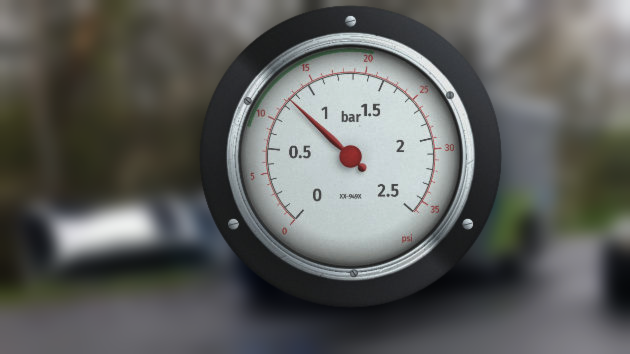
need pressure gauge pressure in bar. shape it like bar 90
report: bar 0.85
